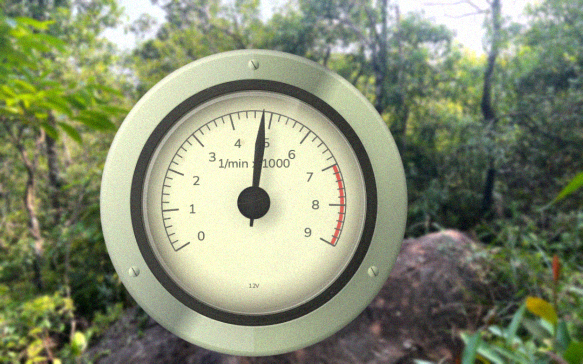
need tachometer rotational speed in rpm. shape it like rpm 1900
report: rpm 4800
